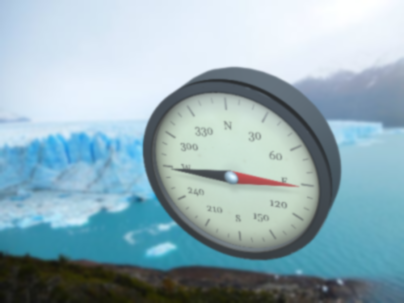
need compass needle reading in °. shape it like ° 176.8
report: ° 90
